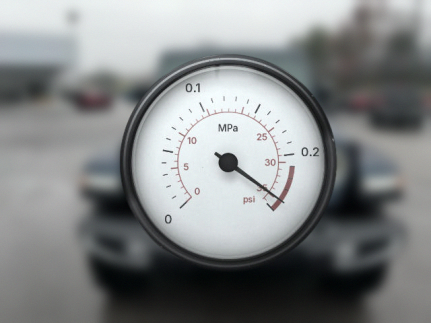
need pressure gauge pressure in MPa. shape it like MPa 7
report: MPa 0.24
